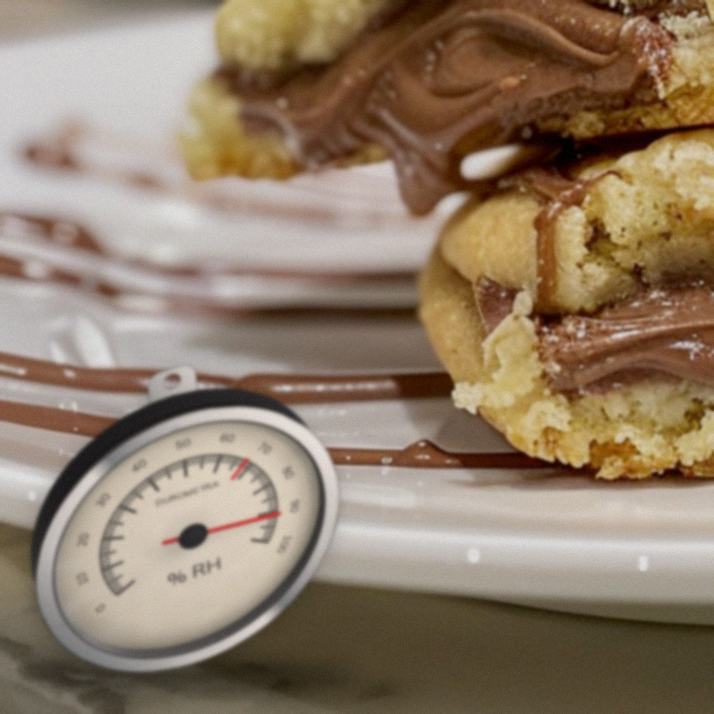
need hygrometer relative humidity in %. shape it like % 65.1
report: % 90
